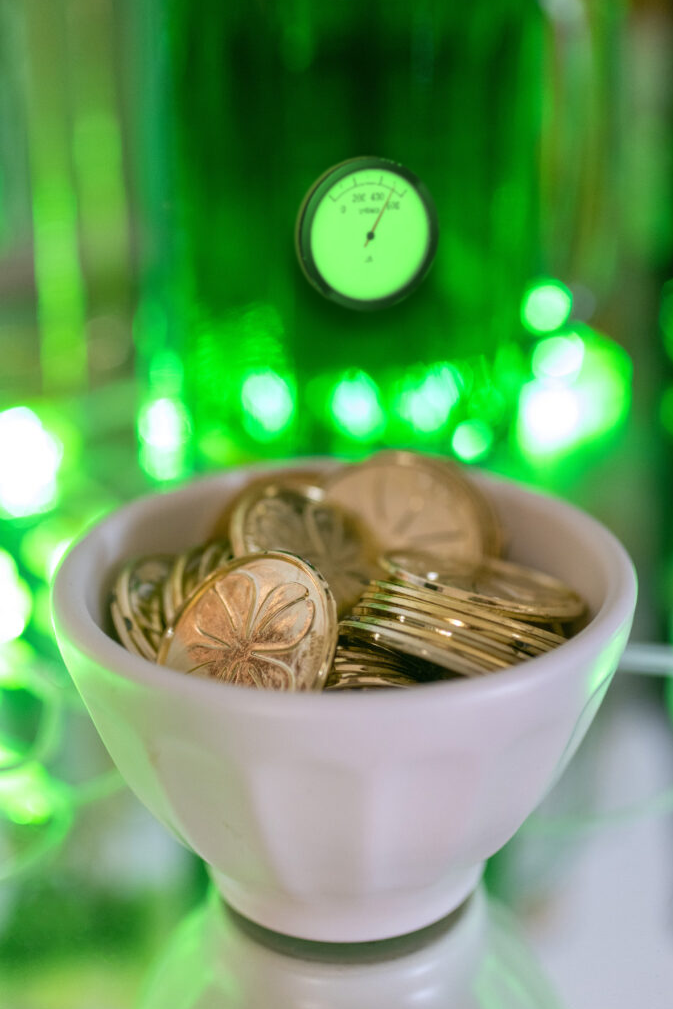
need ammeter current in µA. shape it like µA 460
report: µA 500
